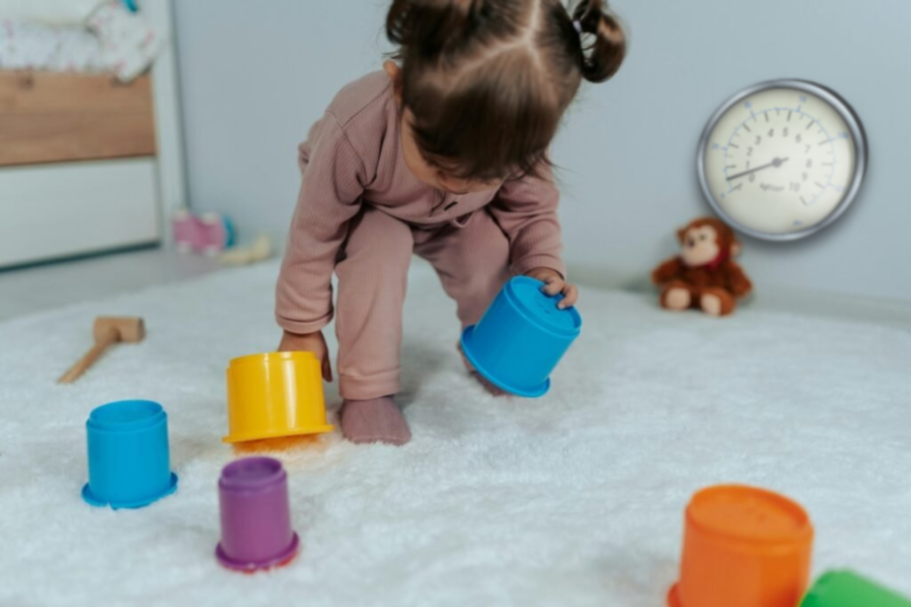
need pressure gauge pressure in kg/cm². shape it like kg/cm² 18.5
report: kg/cm² 0.5
